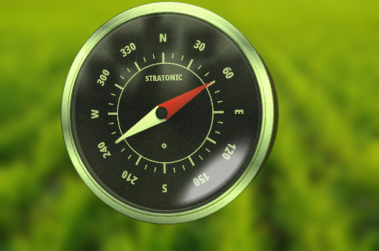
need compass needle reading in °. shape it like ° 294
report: ° 60
